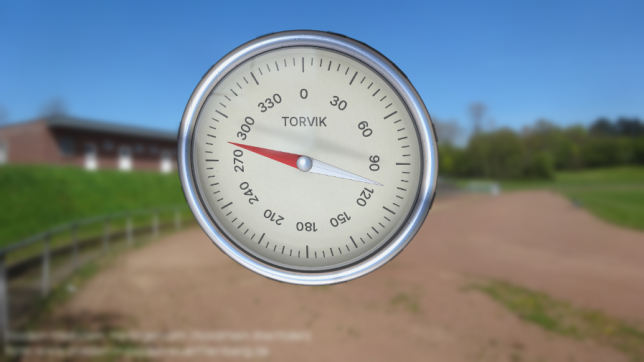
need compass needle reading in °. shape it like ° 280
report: ° 285
